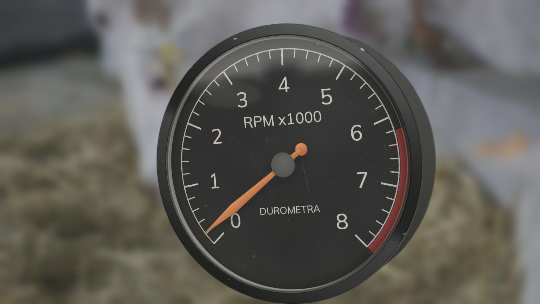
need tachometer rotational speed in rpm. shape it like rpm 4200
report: rpm 200
